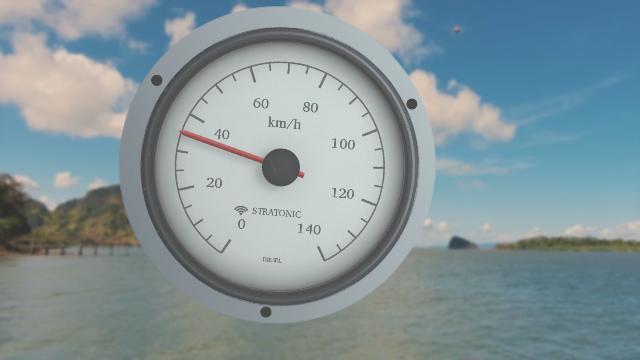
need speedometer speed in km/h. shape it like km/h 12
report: km/h 35
